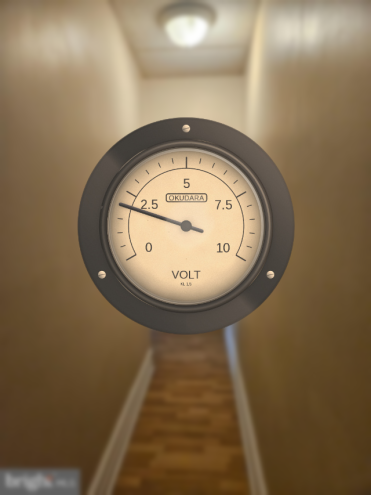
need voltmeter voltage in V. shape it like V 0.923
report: V 2
